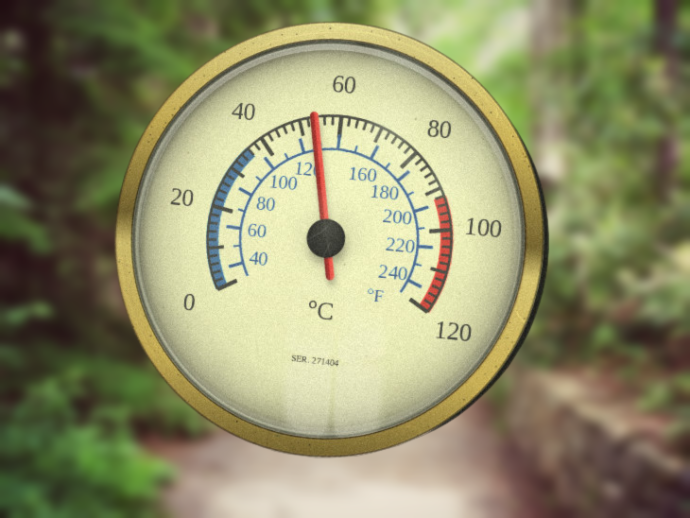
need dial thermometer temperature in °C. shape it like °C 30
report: °C 54
